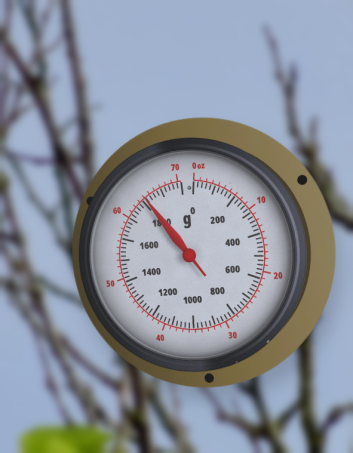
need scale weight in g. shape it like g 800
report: g 1820
